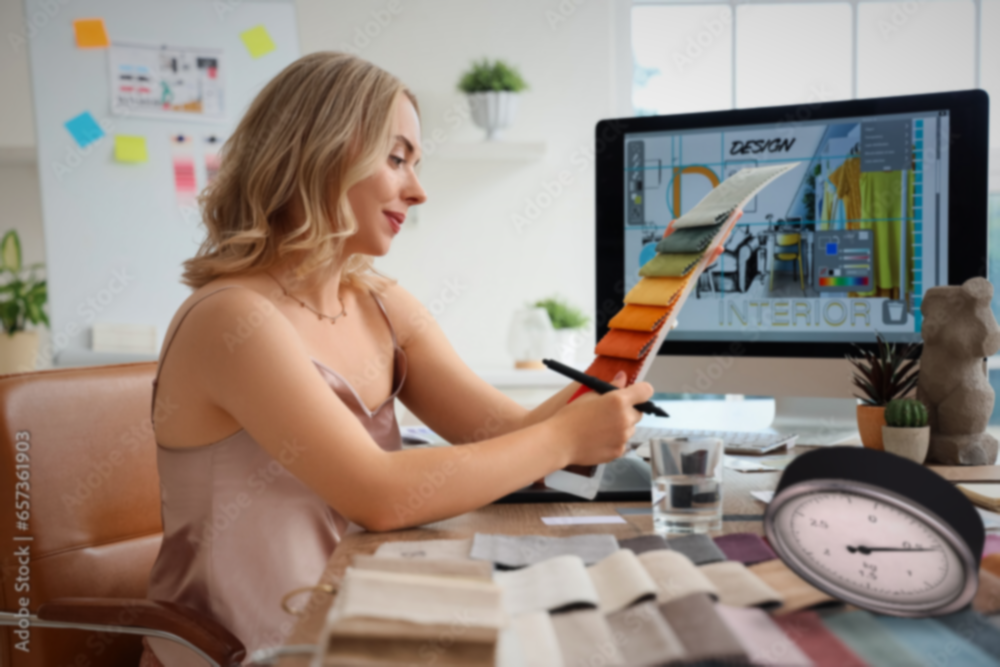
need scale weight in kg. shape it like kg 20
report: kg 0.5
